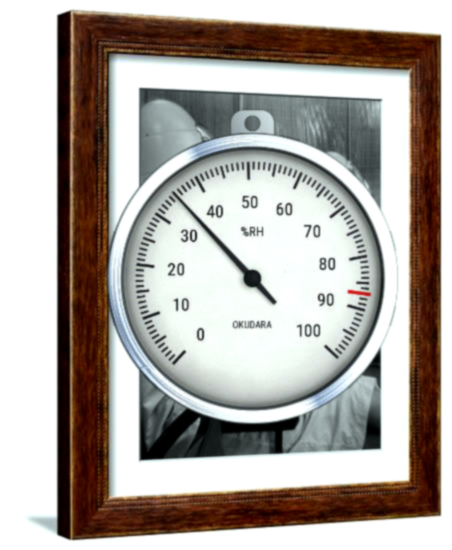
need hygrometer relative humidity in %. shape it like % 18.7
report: % 35
